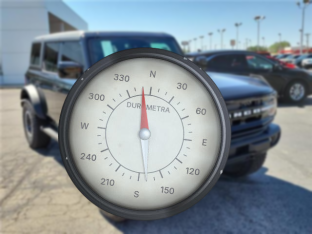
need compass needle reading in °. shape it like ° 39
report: ° 350
